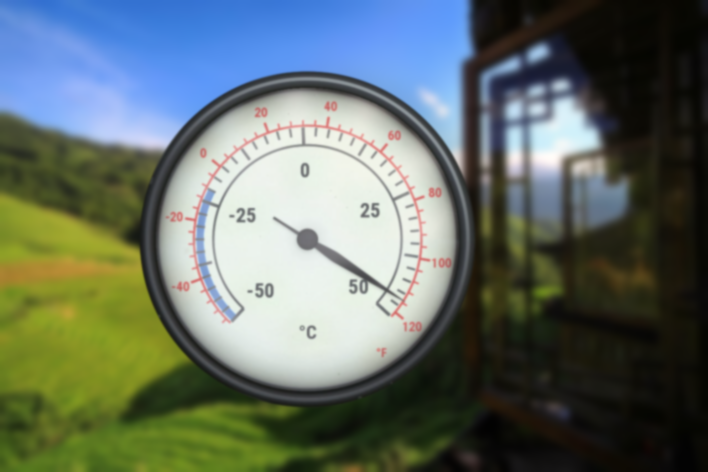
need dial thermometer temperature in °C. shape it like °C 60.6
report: °C 46.25
